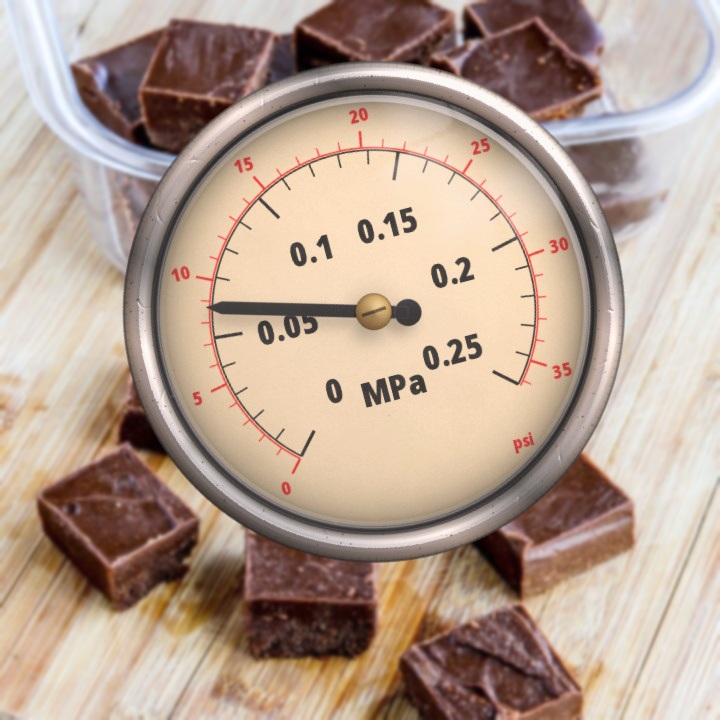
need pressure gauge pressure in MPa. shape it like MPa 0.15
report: MPa 0.06
